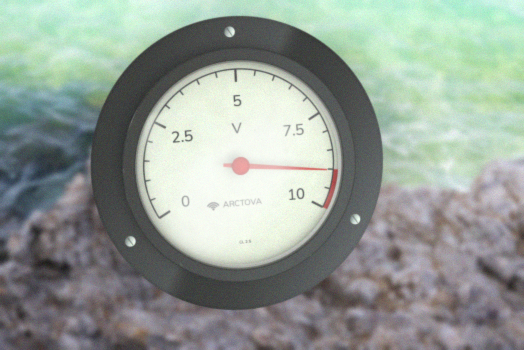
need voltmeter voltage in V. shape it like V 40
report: V 9
